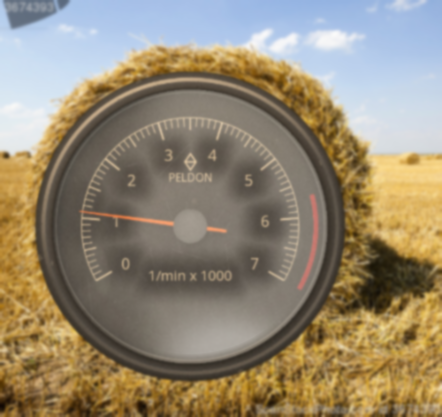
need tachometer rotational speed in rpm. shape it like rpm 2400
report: rpm 1100
